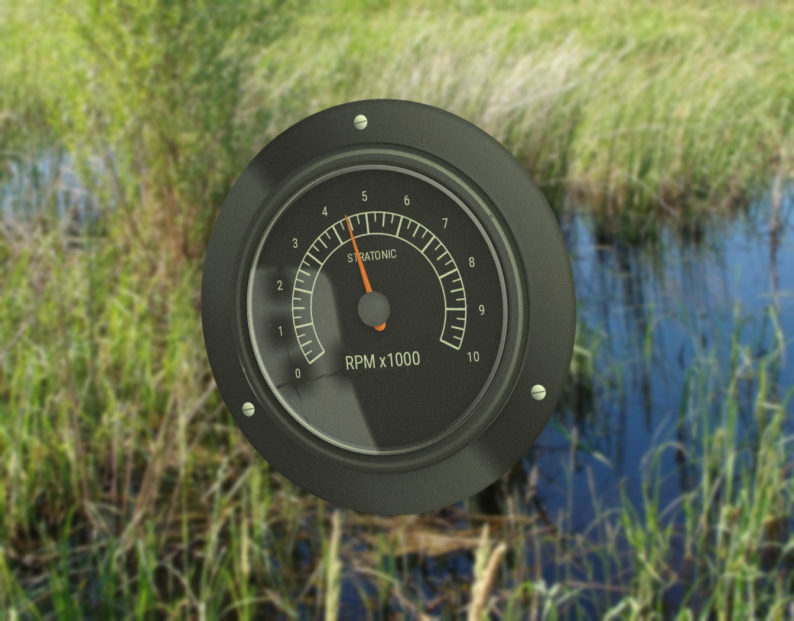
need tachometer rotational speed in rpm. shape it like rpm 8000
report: rpm 4500
